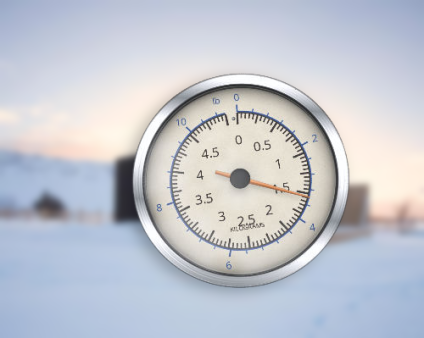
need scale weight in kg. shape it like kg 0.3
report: kg 1.55
